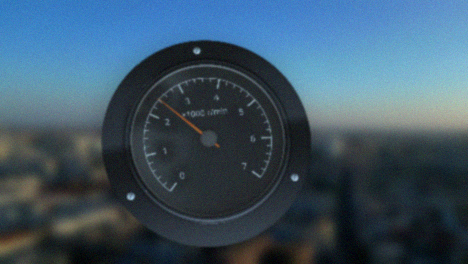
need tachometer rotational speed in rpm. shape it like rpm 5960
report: rpm 2400
